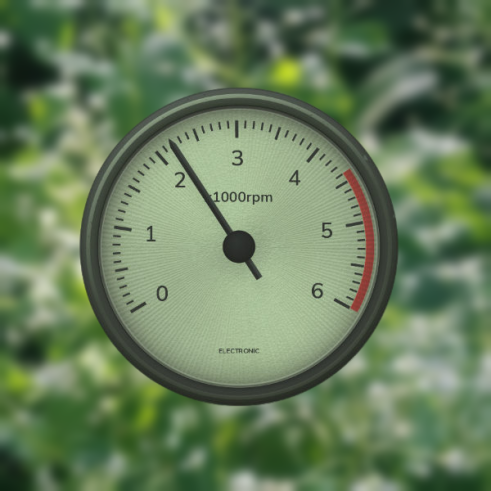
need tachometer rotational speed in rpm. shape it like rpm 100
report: rpm 2200
